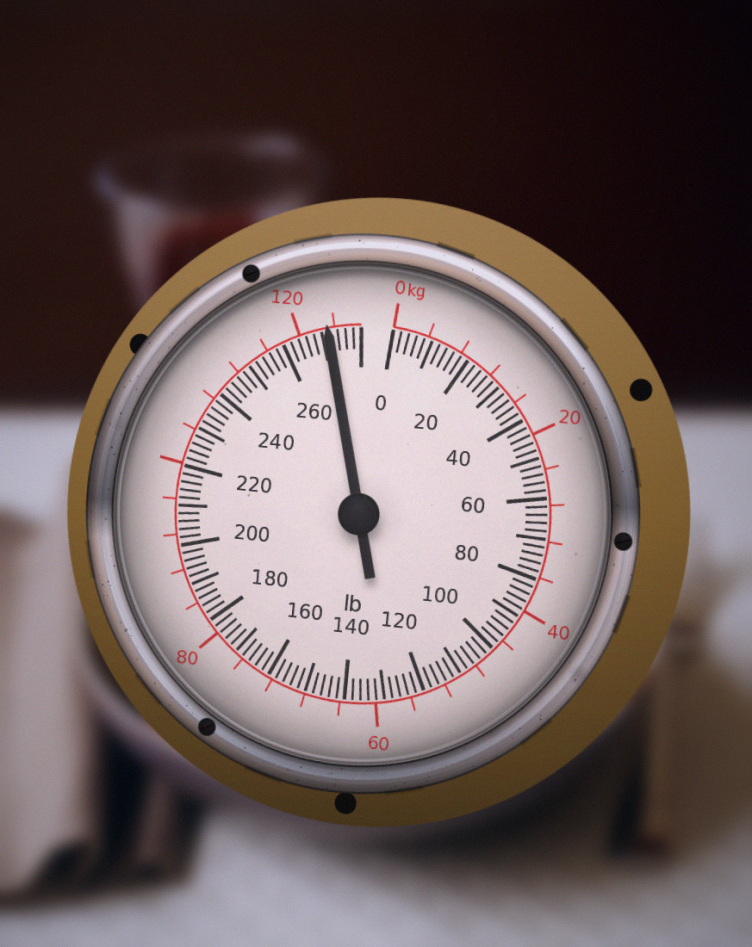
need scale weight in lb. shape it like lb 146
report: lb 272
